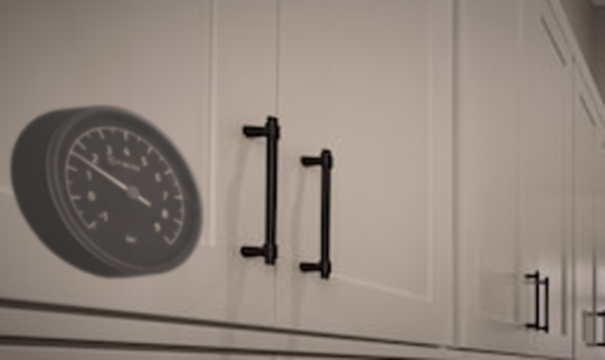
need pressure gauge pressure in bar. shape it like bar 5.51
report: bar 1.5
